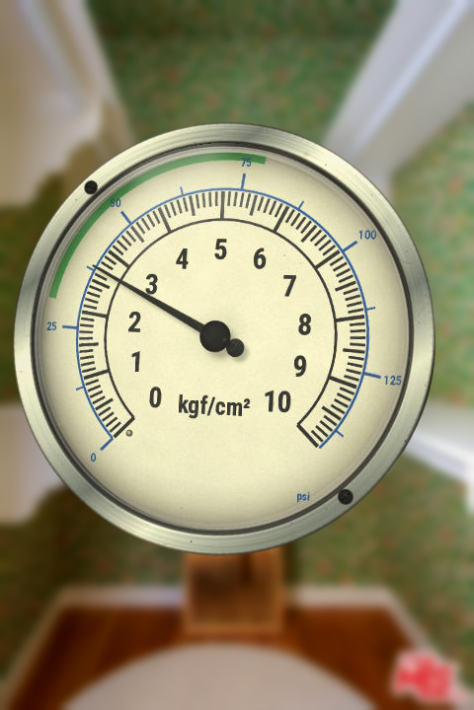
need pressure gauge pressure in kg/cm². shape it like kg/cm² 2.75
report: kg/cm² 2.7
